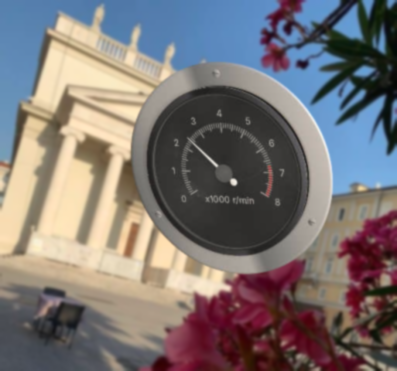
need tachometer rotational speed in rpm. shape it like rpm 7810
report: rpm 2500
